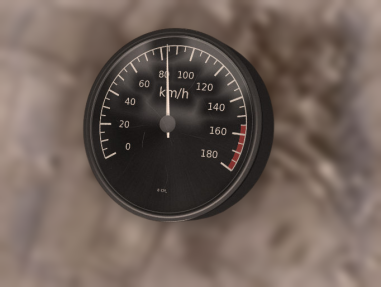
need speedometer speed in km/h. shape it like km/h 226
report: km/h 85
